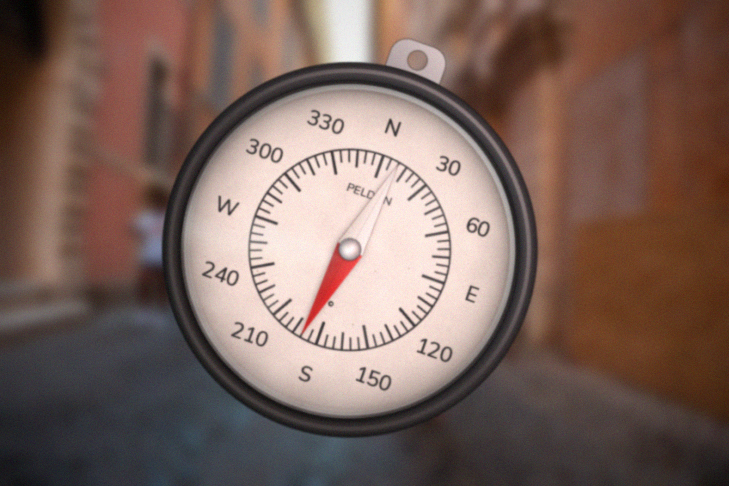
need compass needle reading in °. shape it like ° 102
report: ° 190
